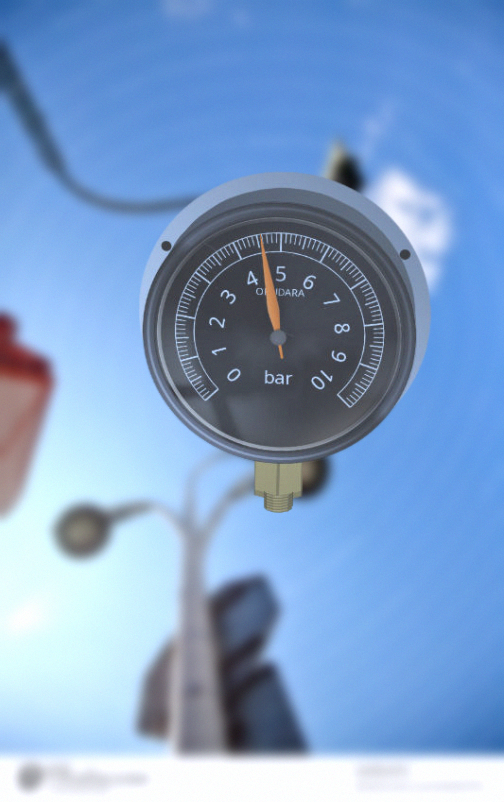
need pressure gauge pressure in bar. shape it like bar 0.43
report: bar 4.6
